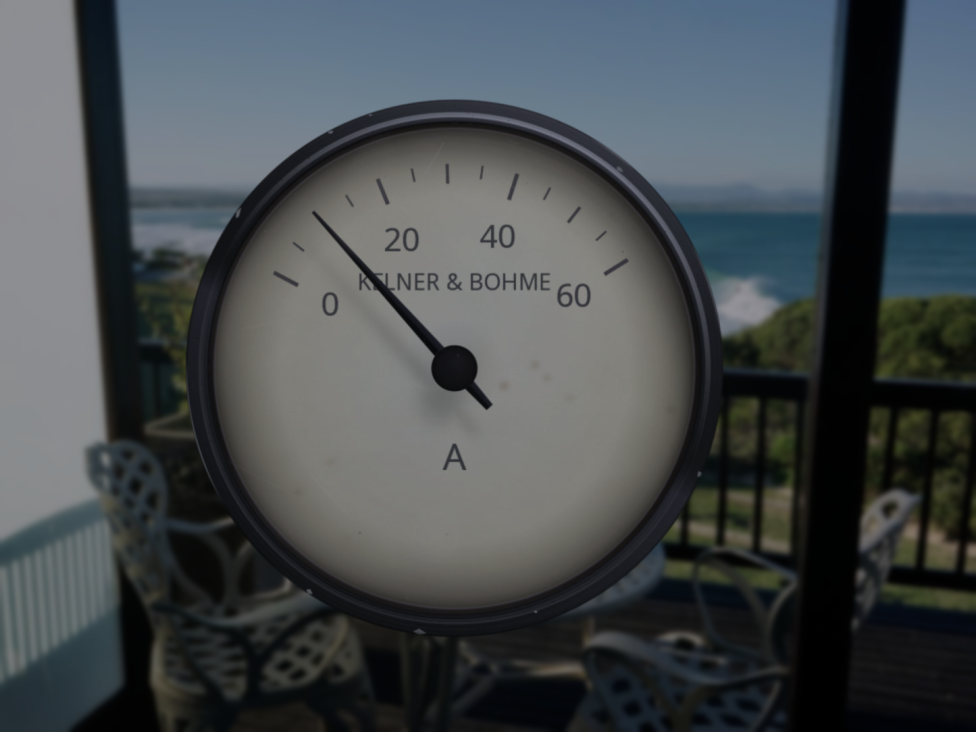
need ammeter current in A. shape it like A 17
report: A 10
